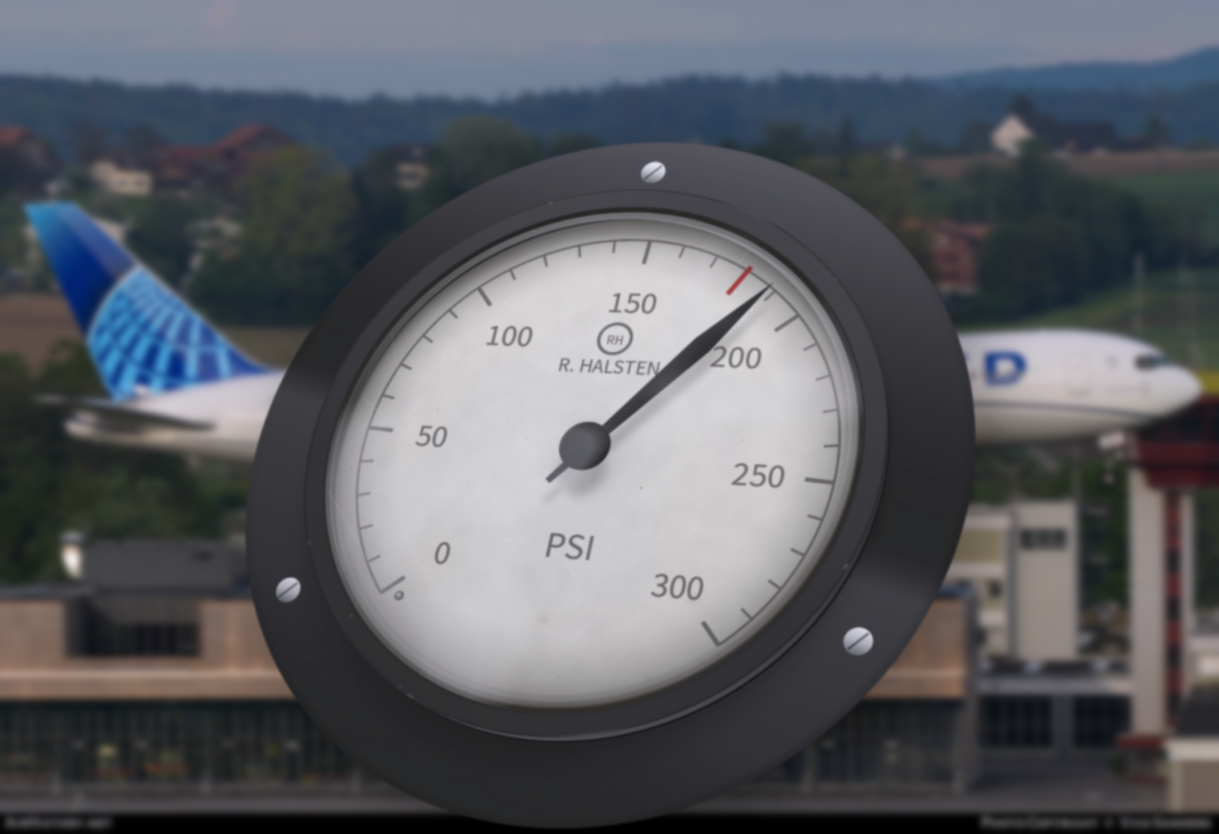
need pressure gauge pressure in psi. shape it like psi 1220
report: psi 190
